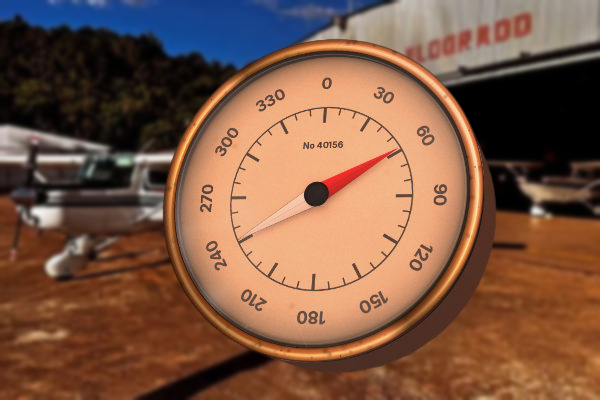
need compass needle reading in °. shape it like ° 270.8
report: ° 60
